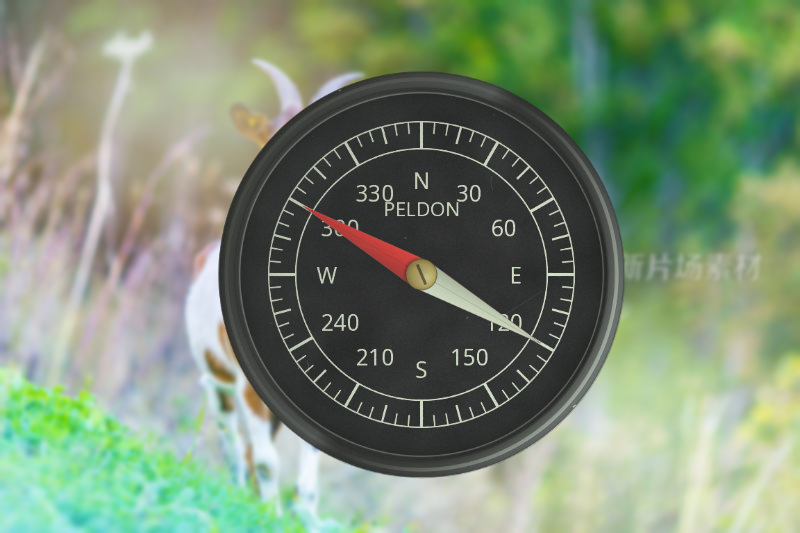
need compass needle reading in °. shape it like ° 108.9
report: ° 300
